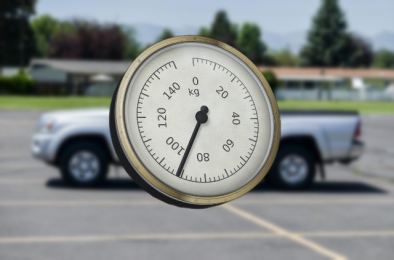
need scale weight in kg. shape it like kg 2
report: kg 92
